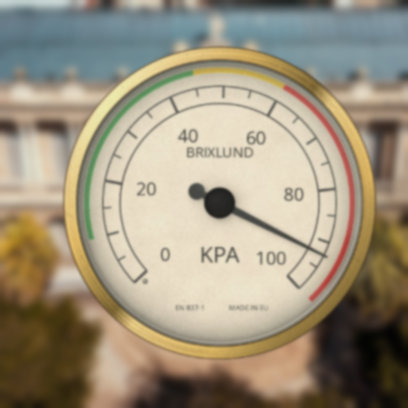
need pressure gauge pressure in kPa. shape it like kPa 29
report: kPa 92.5
